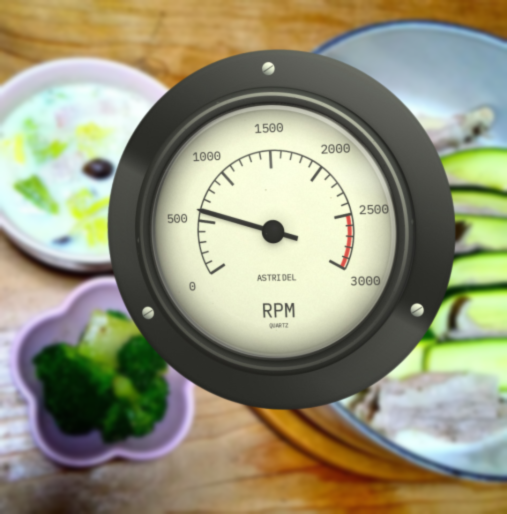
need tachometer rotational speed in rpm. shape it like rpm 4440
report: rpm 600
